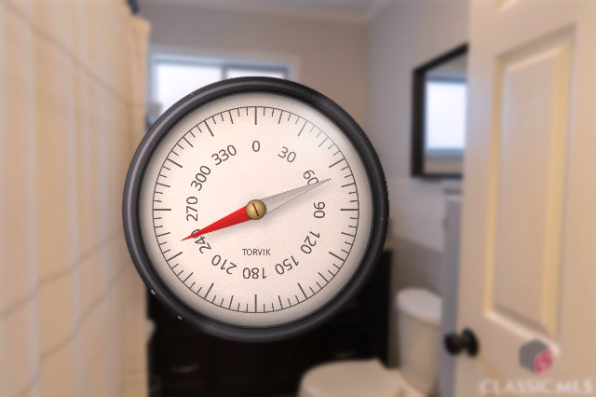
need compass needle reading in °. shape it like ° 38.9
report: ° 247.5
